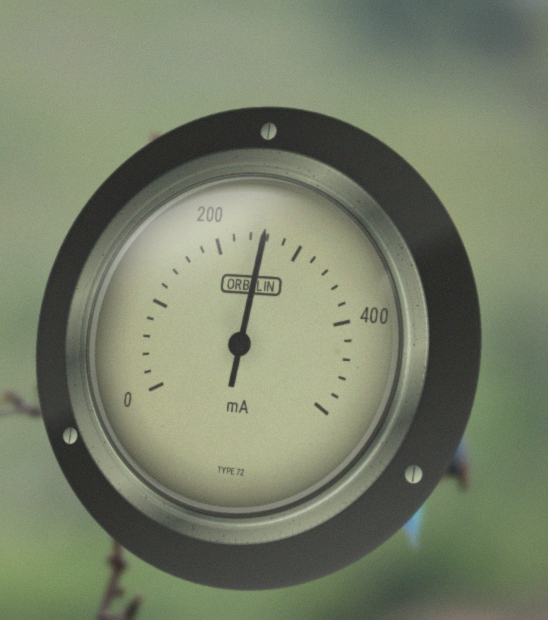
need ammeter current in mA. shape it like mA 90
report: mA 260
